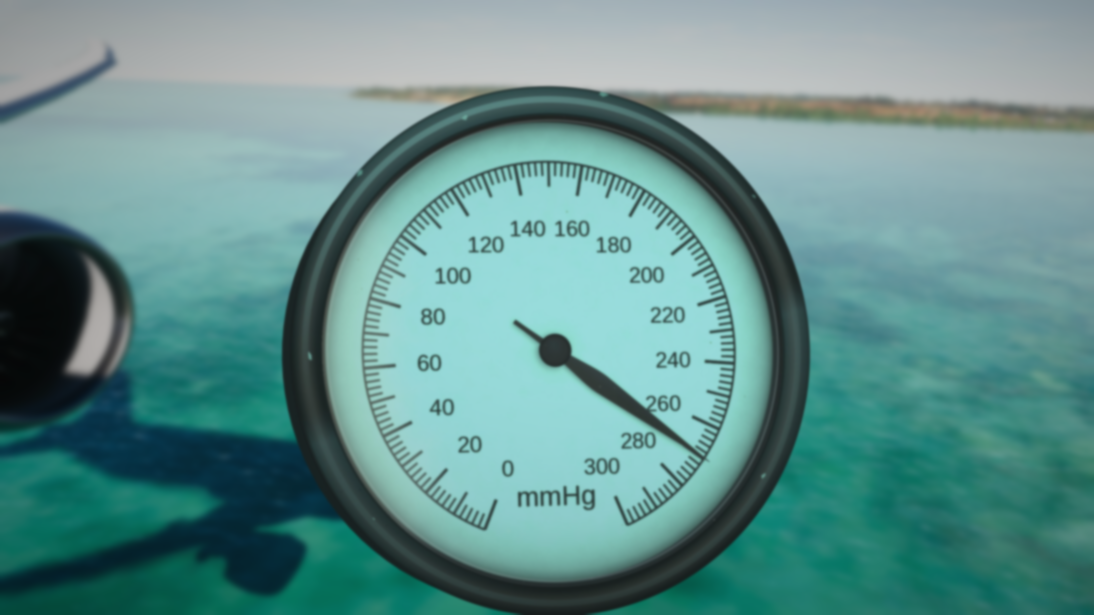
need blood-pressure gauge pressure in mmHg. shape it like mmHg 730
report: mmHg 270
